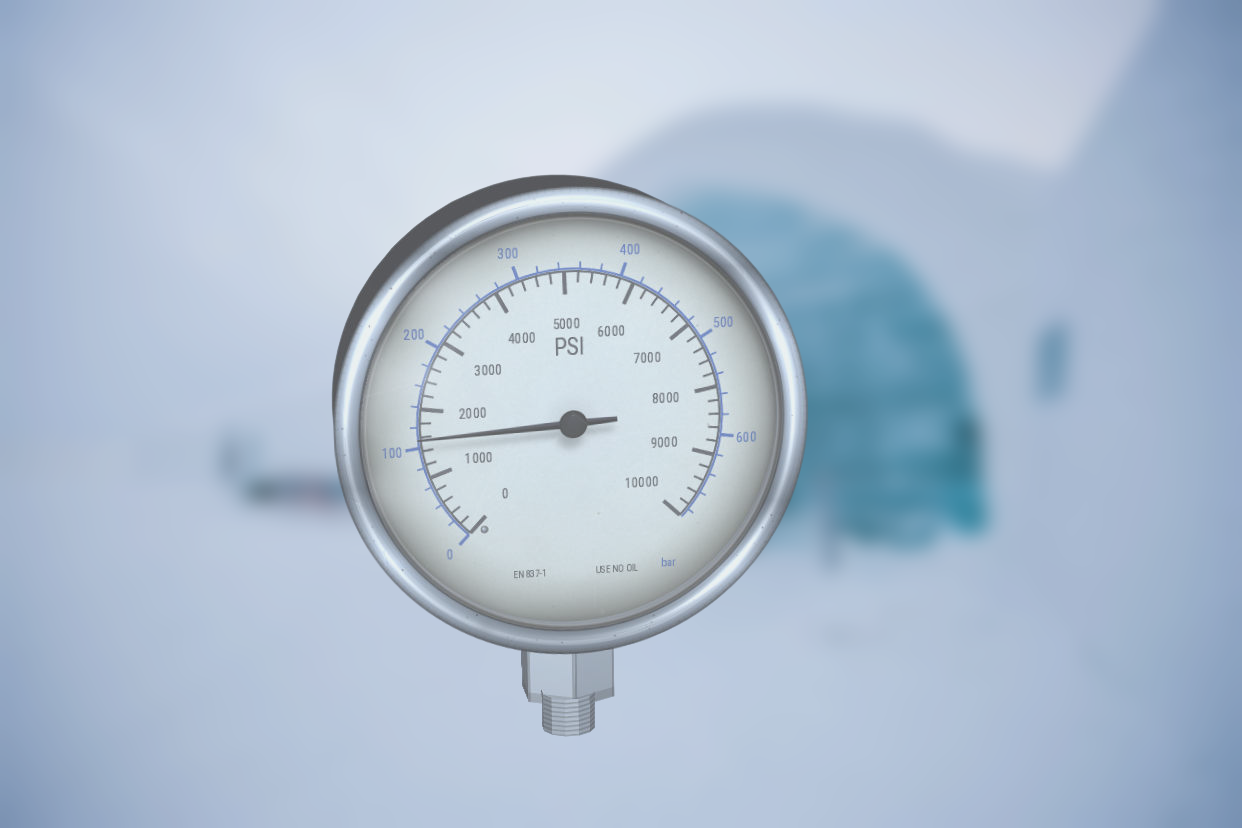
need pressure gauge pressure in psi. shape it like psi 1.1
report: psi 1600
